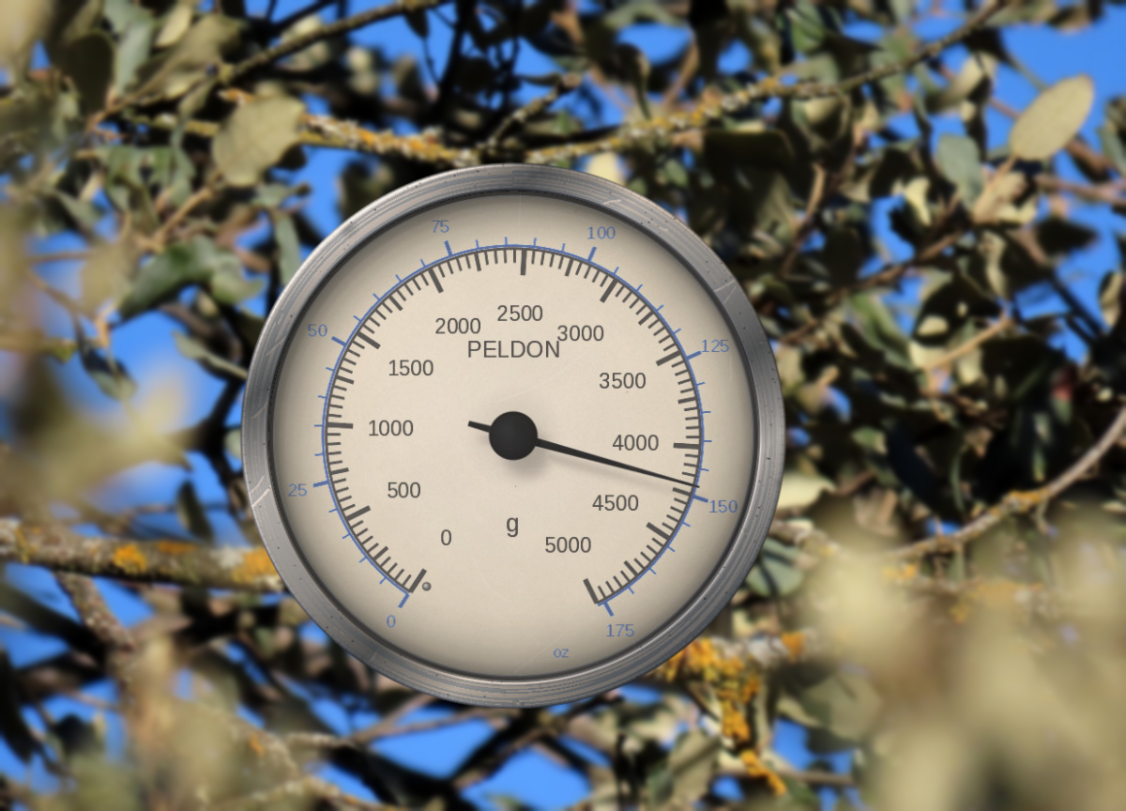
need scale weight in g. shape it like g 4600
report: g 4200
